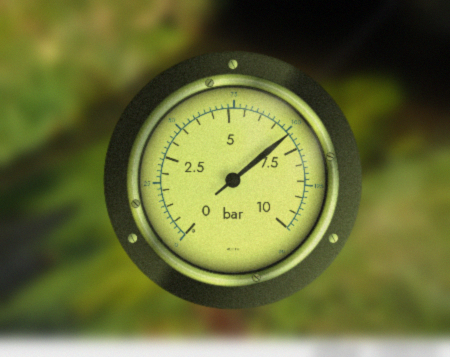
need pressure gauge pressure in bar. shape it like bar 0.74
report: bar 7
